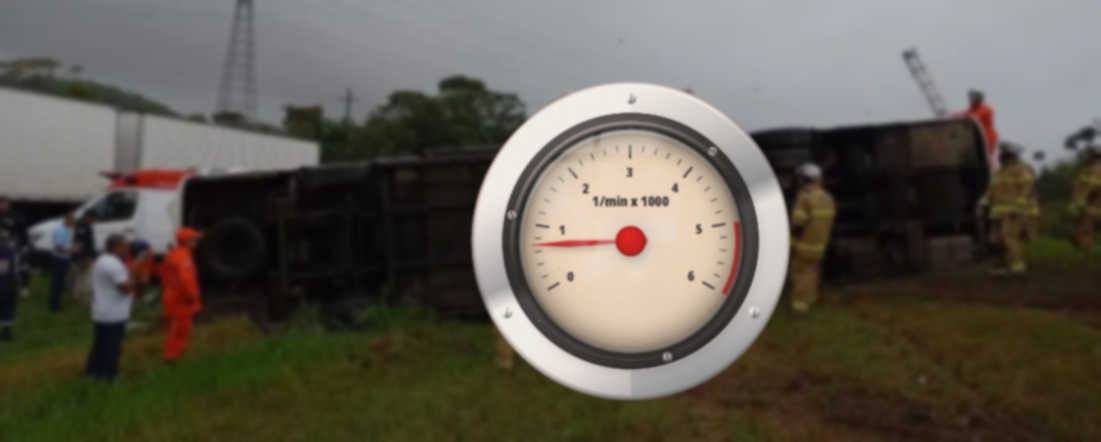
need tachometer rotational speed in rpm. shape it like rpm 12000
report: rpm 700
